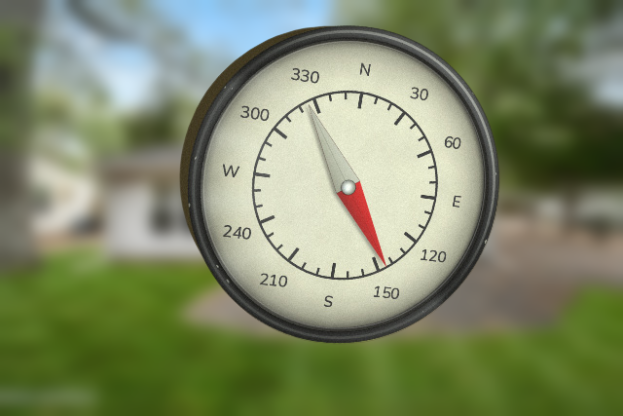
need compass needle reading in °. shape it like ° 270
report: ° 145
